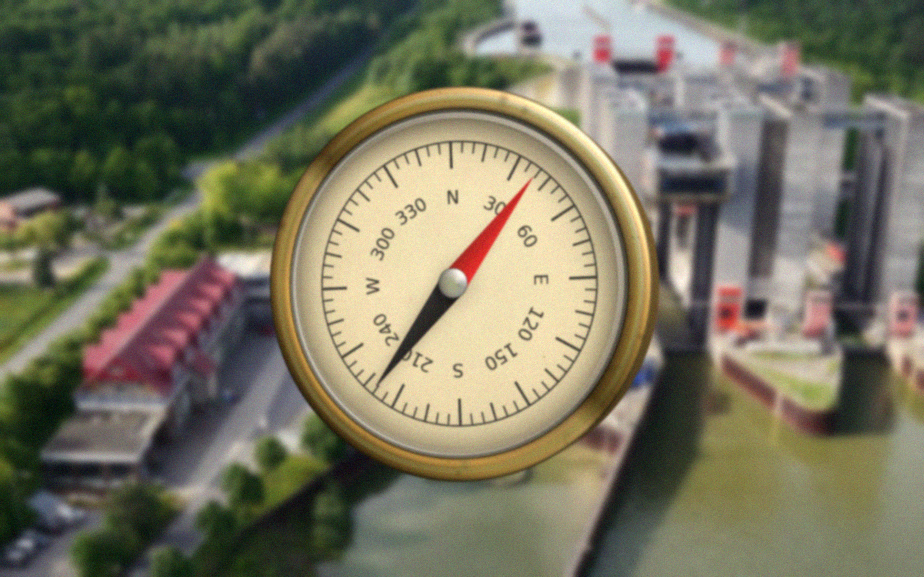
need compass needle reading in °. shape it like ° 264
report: ° 40
